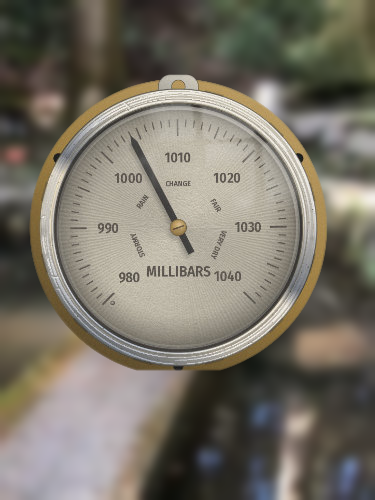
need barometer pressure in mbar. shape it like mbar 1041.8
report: mbar 1004
